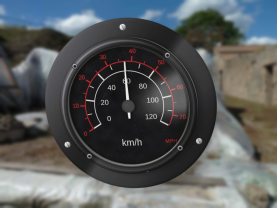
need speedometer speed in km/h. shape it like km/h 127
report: km/h 60
